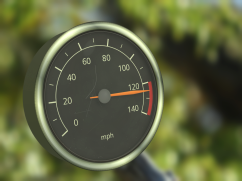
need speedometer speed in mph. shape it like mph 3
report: mph 125
